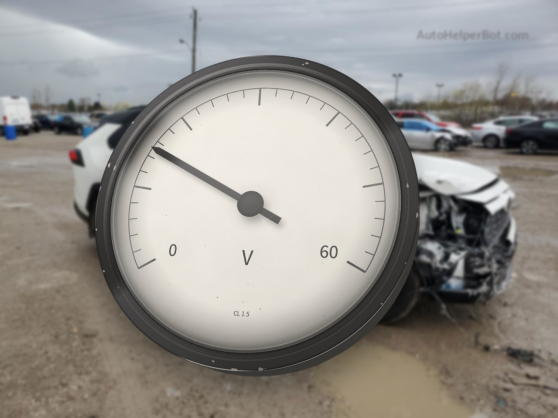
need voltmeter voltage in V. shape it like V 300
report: V 15
